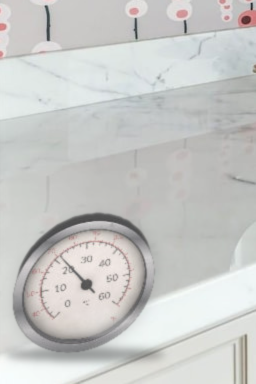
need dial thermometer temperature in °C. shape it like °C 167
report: °C 22
